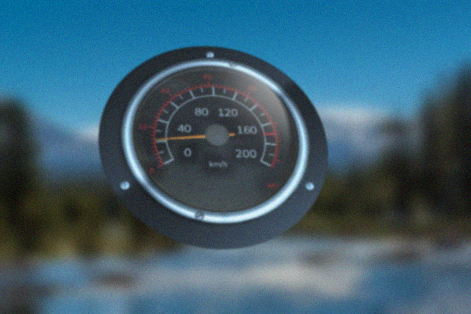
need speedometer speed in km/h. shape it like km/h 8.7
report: km/h 20
